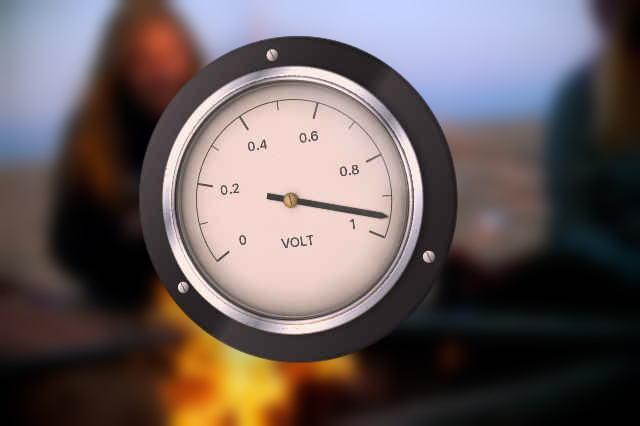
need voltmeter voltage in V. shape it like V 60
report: V 0.95
